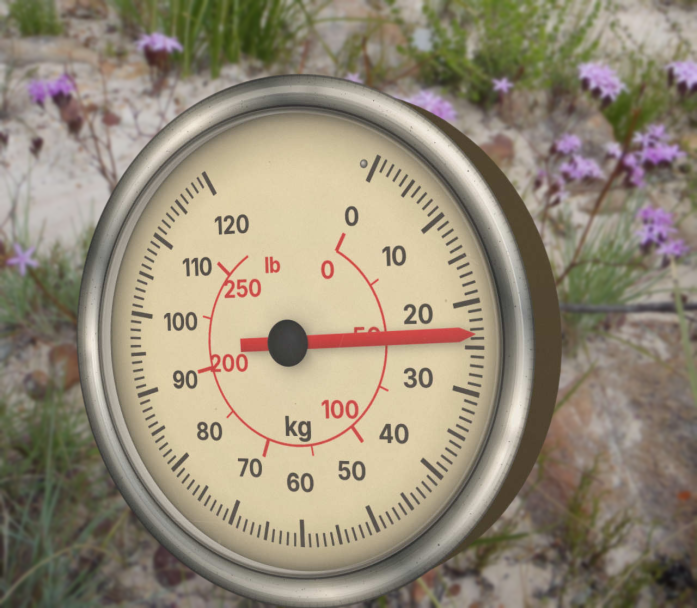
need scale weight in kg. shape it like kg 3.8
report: kg 23.5
